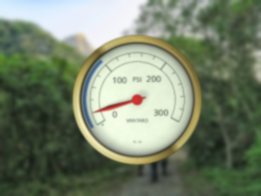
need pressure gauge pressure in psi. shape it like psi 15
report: psi 20
